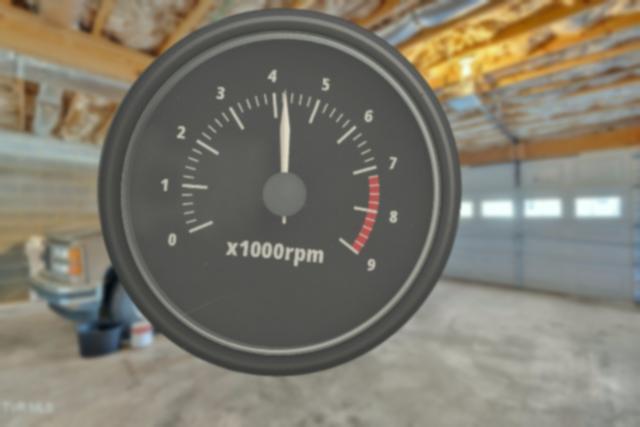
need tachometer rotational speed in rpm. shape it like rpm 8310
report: rpm 4200
